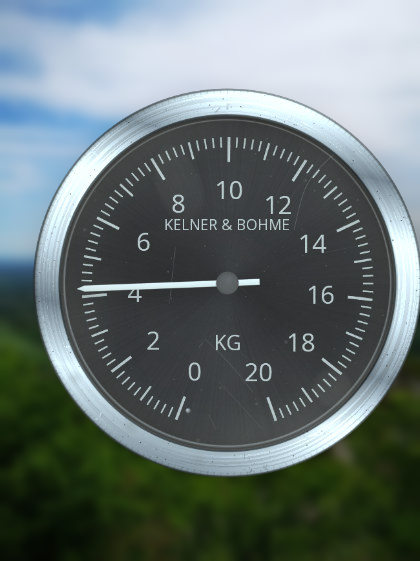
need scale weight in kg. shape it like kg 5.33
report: kg 4.2
